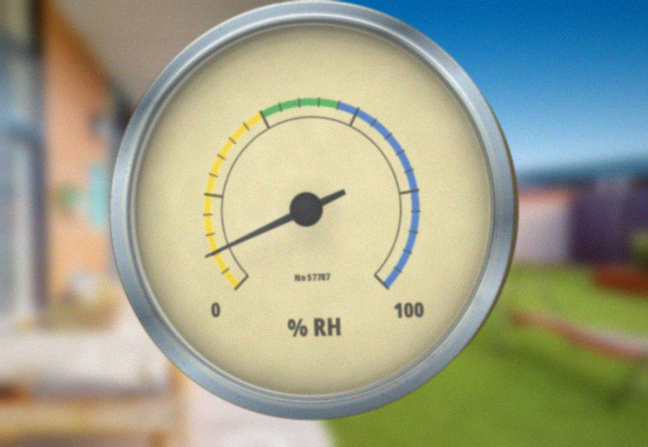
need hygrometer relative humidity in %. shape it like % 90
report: % 8
